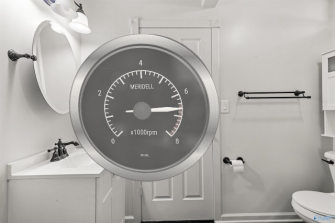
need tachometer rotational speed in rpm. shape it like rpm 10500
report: rpm 6600
